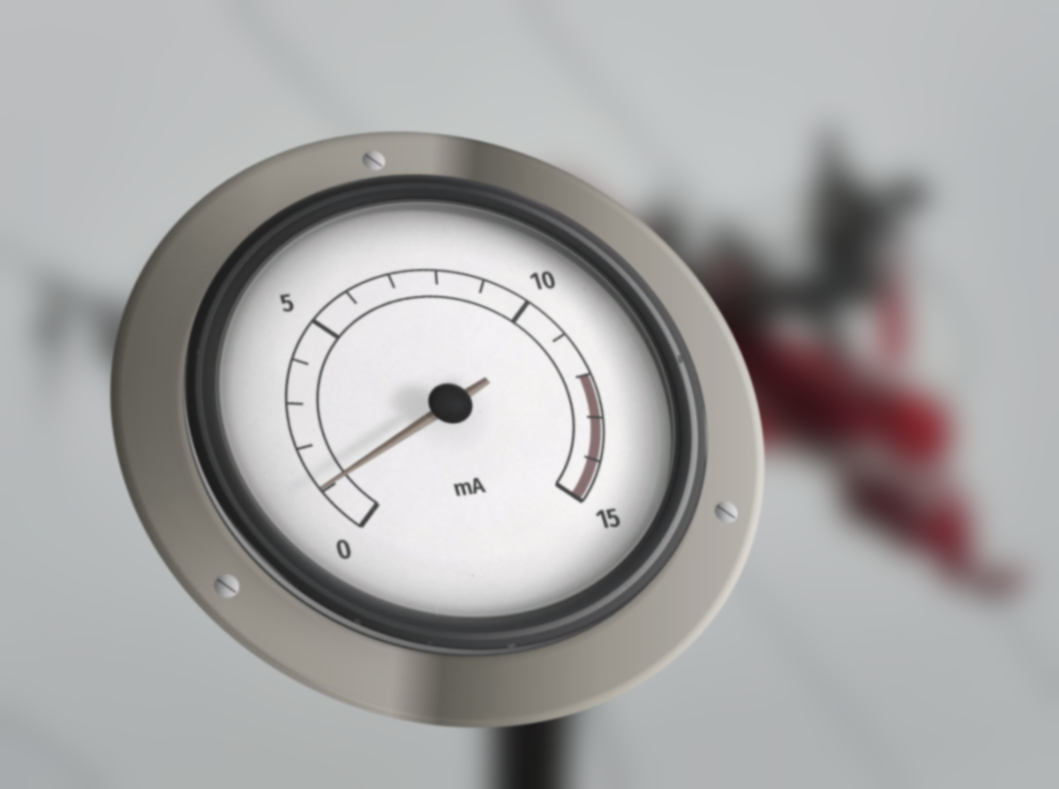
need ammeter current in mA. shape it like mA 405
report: mA 1
